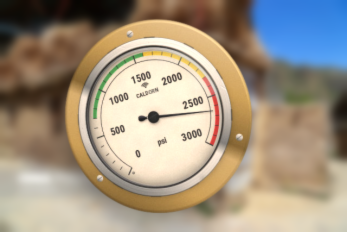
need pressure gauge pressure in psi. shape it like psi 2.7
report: psi 2650
